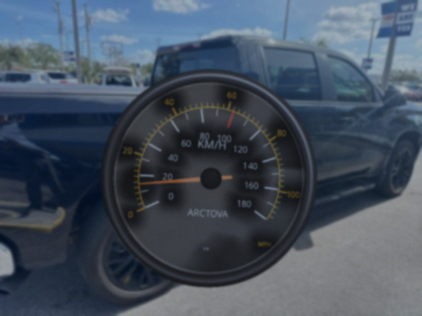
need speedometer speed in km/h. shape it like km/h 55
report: km/h 15
